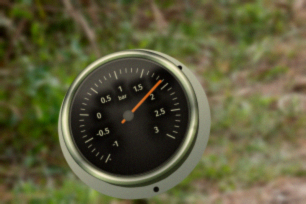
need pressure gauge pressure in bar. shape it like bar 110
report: bar 1.9
